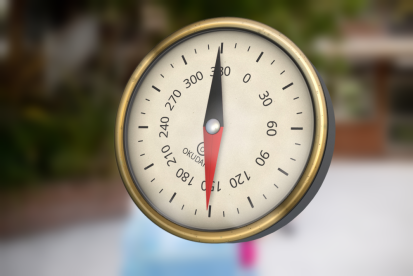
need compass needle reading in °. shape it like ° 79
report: ° 150
